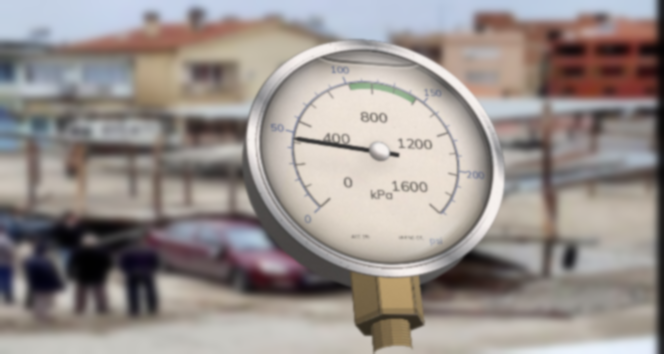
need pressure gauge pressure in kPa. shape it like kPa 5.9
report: kPa 300
